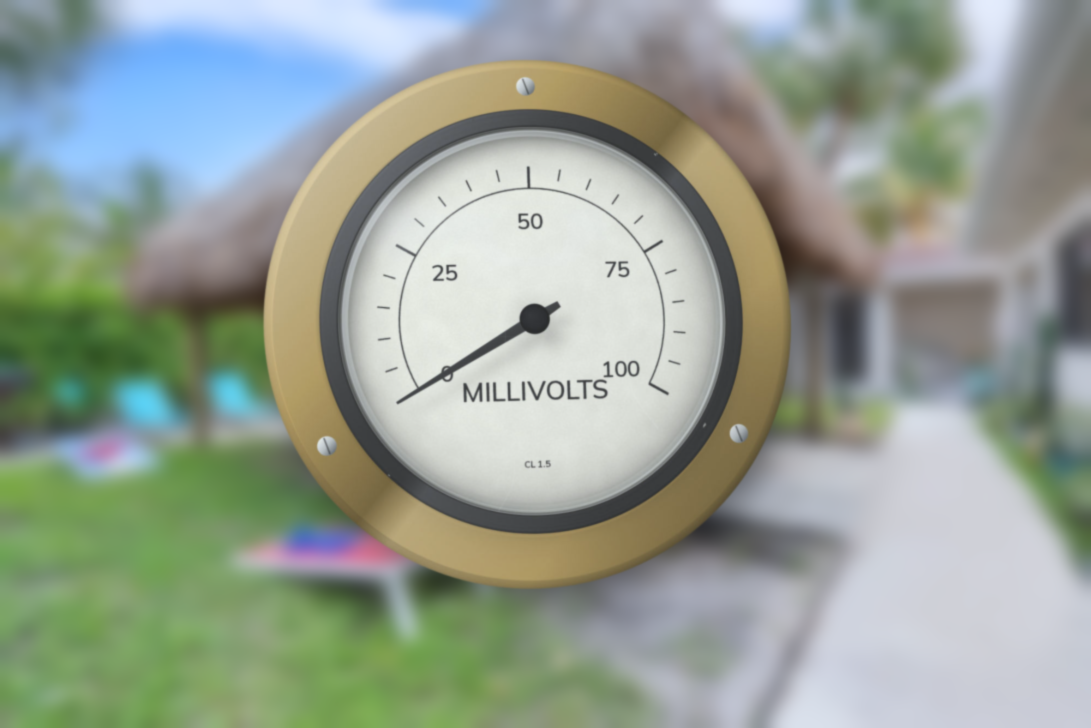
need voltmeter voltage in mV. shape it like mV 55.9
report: mV 0
